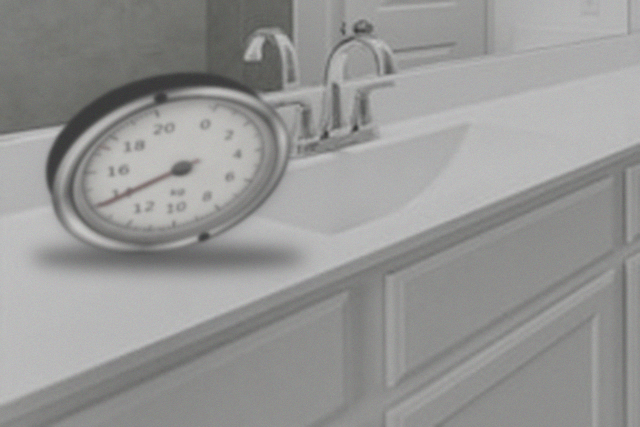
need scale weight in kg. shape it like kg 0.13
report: kg 14
